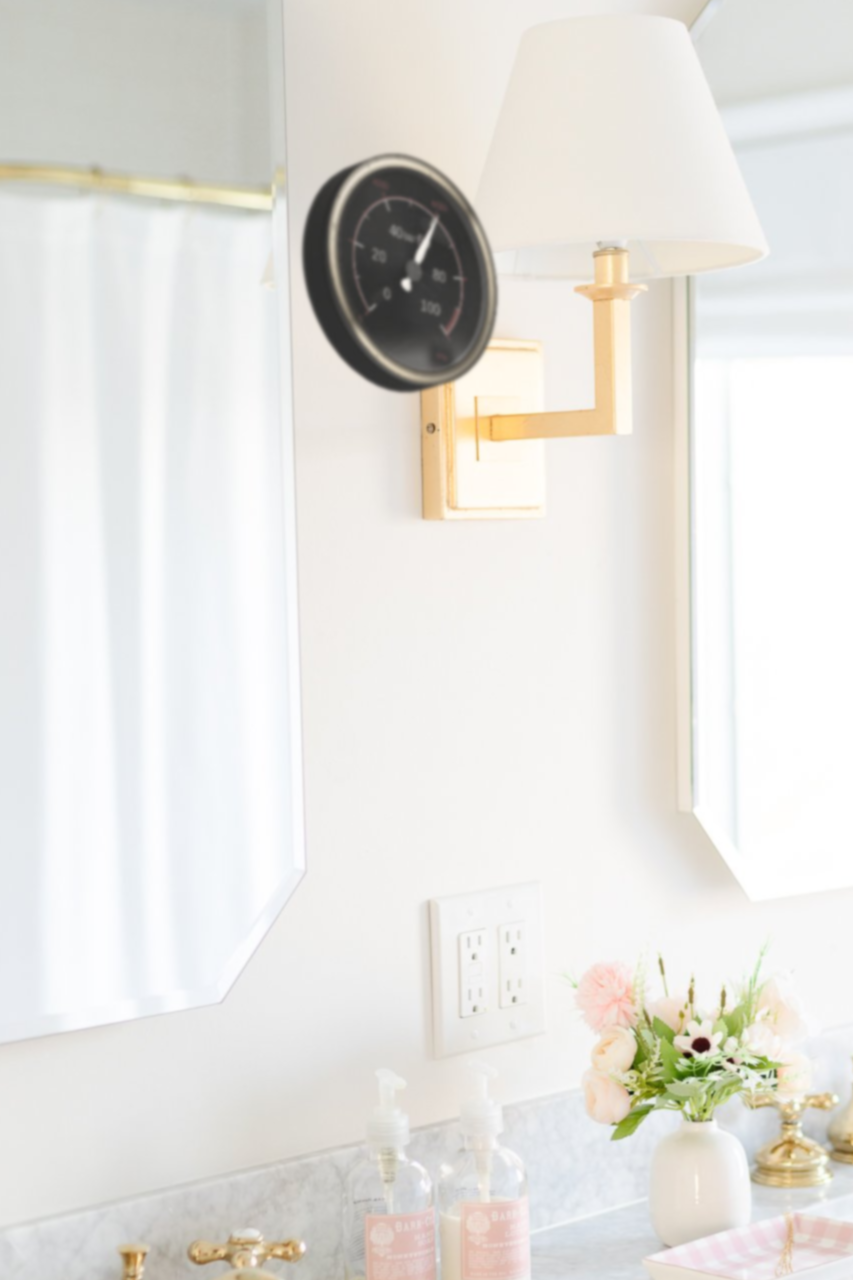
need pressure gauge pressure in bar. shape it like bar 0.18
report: bar 60
